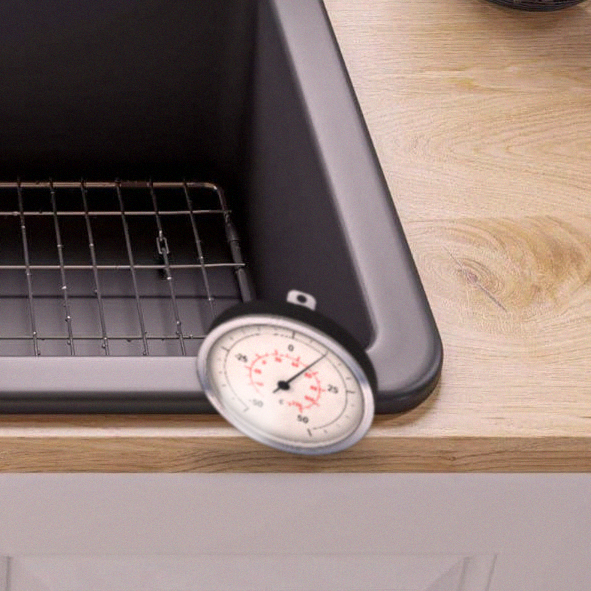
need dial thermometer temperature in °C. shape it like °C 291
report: °C 10
